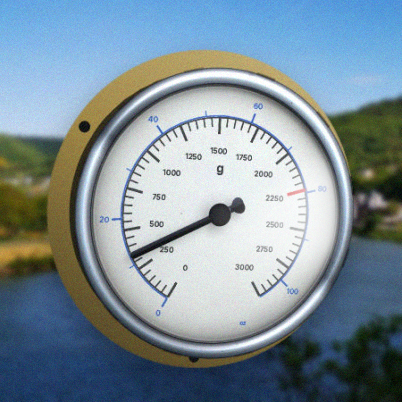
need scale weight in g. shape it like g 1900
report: g 350
